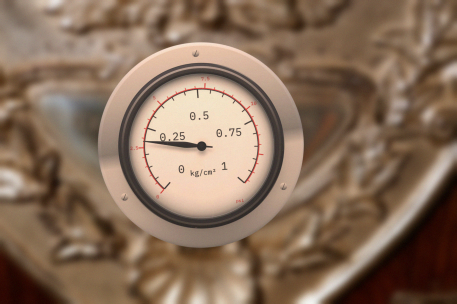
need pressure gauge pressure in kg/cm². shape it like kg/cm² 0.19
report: kg/cm² 0.2
